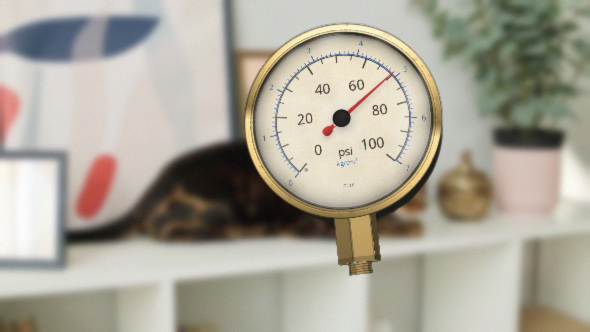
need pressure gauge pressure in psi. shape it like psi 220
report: psi 70
